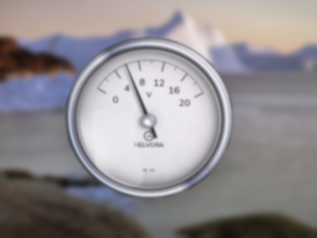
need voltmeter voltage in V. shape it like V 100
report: V 6
